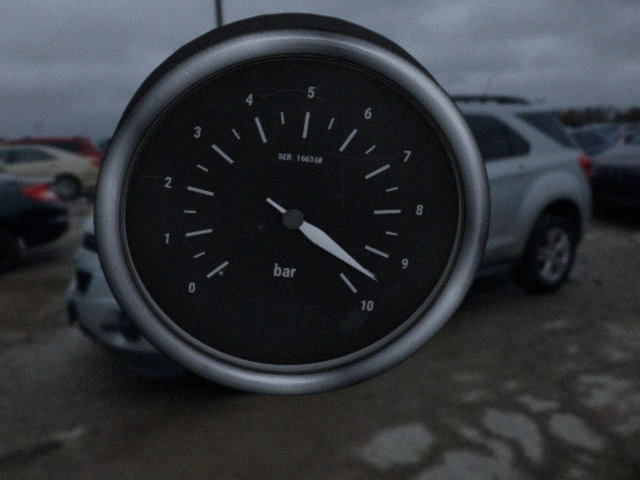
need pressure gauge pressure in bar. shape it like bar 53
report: bar 9.5
